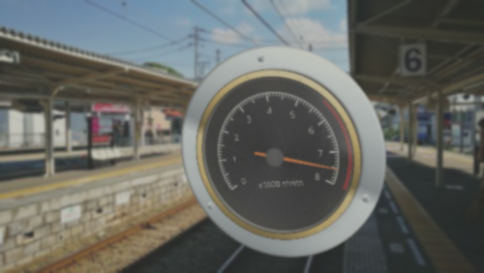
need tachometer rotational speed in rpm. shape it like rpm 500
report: rpm 7500
